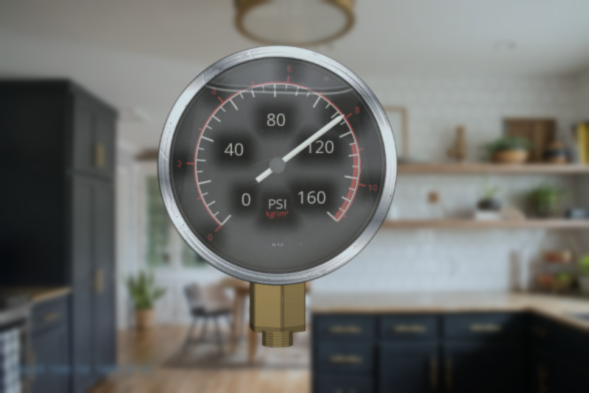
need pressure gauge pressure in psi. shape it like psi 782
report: psi 112.5
